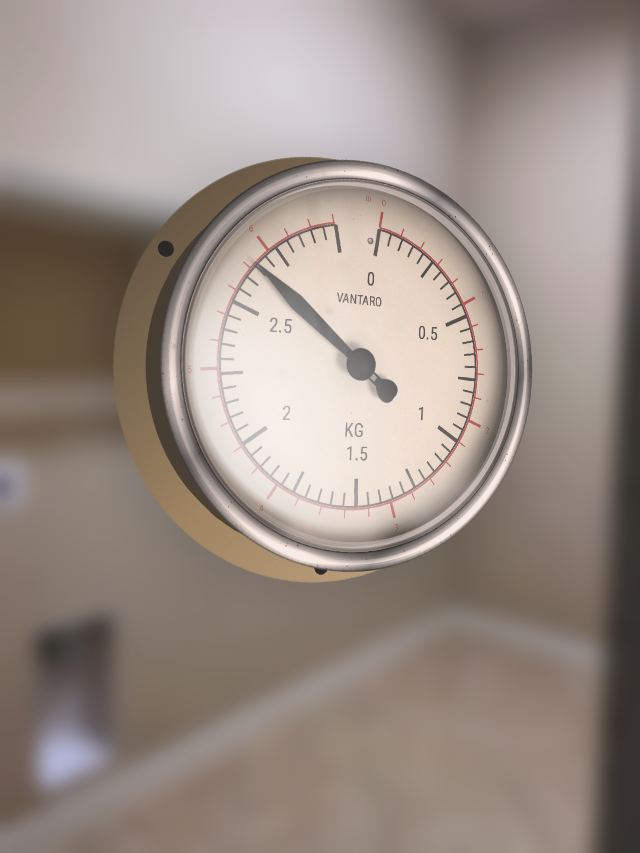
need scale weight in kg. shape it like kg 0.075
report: kg 2.65
